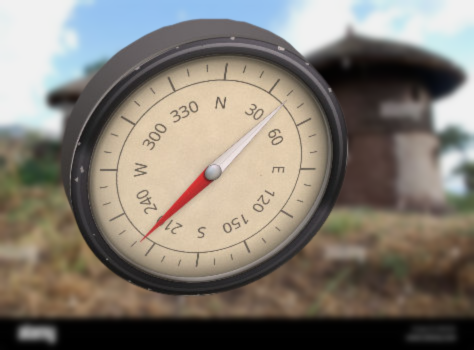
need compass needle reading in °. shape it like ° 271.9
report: ° 220
